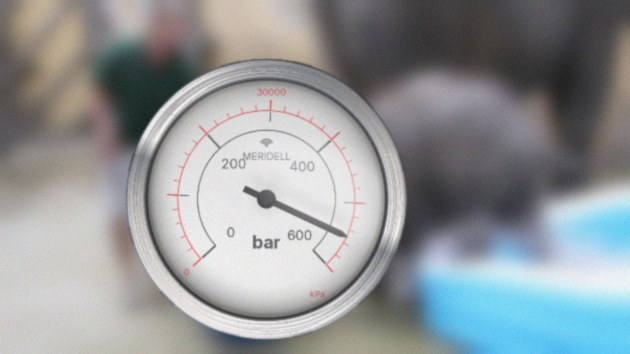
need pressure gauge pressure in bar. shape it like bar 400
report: bar 550
